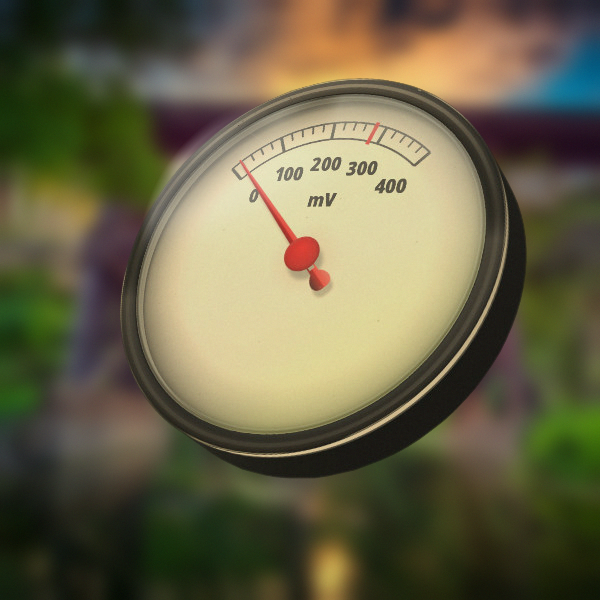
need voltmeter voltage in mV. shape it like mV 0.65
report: mV 20
